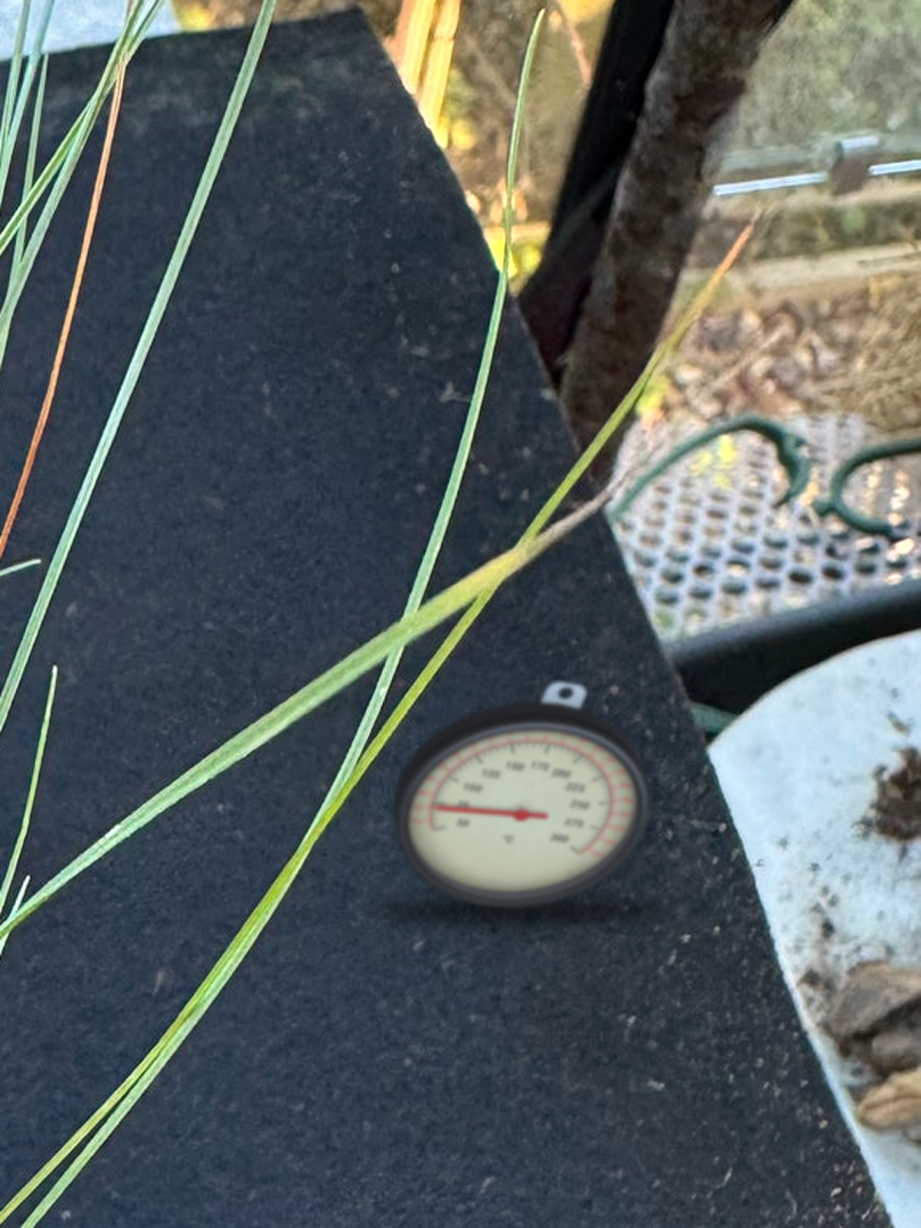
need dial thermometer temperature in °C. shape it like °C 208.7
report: °C 75
